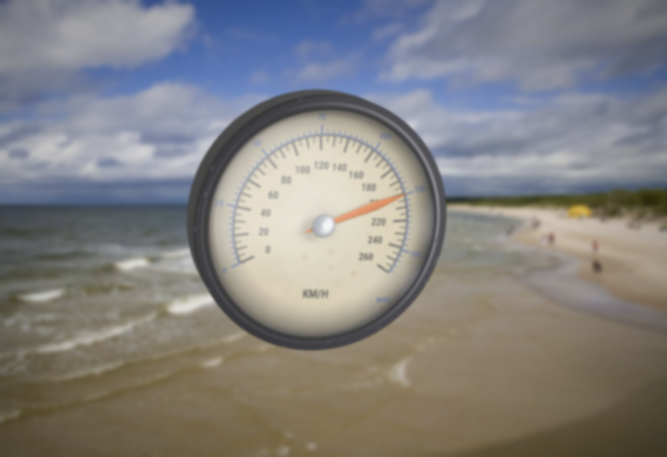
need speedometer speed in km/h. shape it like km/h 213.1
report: km/h 200
